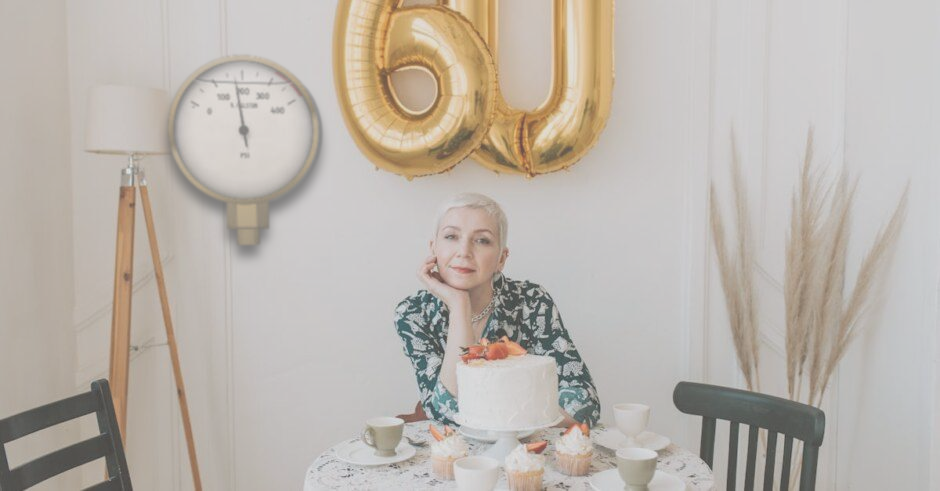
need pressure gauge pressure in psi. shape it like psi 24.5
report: psi 175
